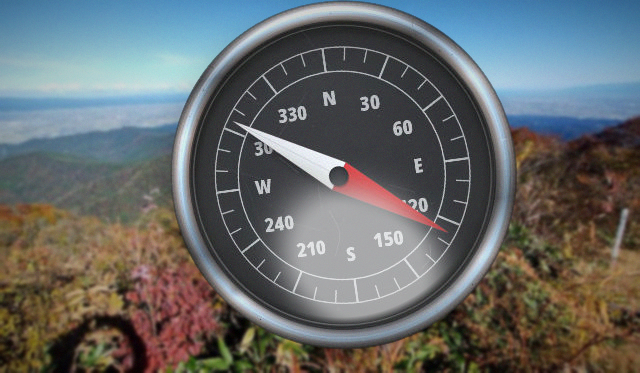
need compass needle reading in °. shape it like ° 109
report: ° 125
